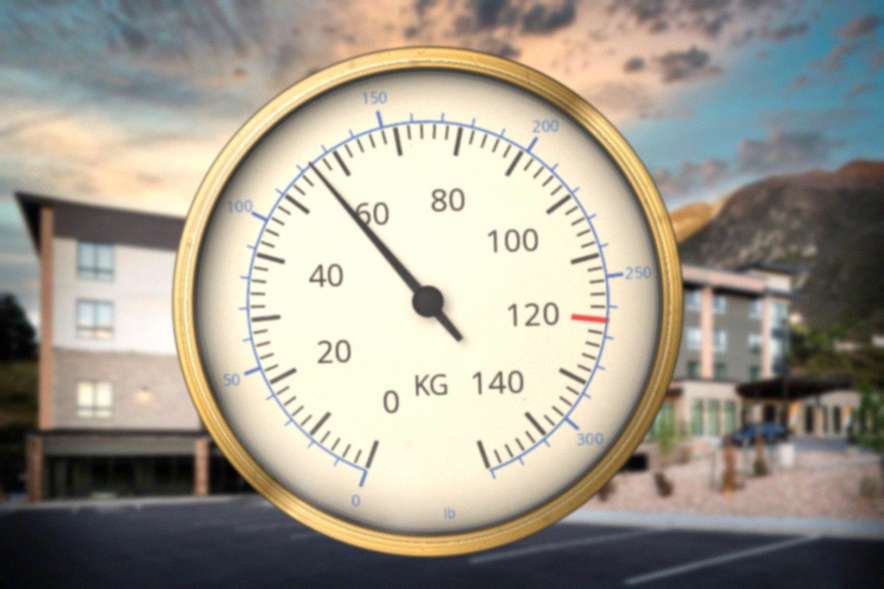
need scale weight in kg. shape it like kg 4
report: kg 56
